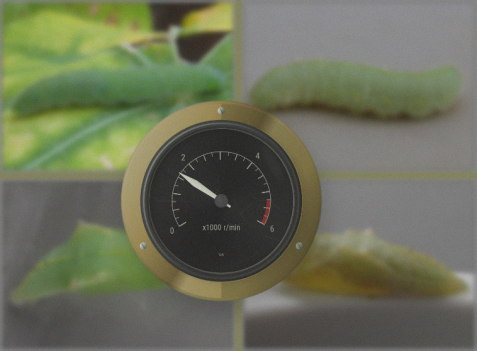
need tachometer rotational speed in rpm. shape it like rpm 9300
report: rpm 1625
